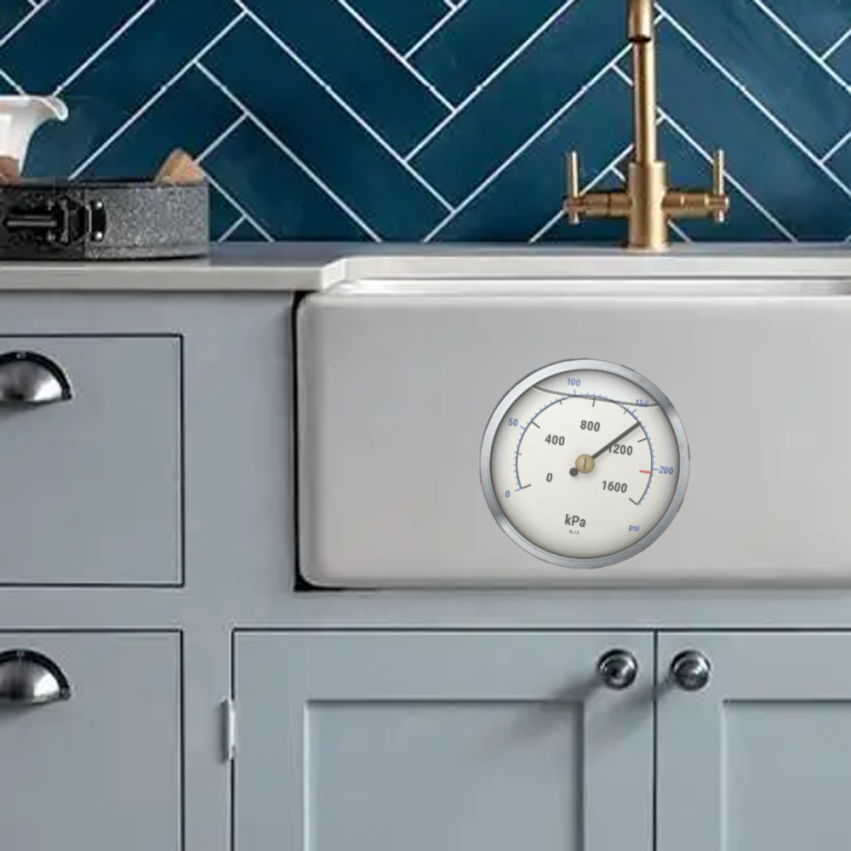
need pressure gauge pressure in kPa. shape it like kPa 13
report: kPa 1100
